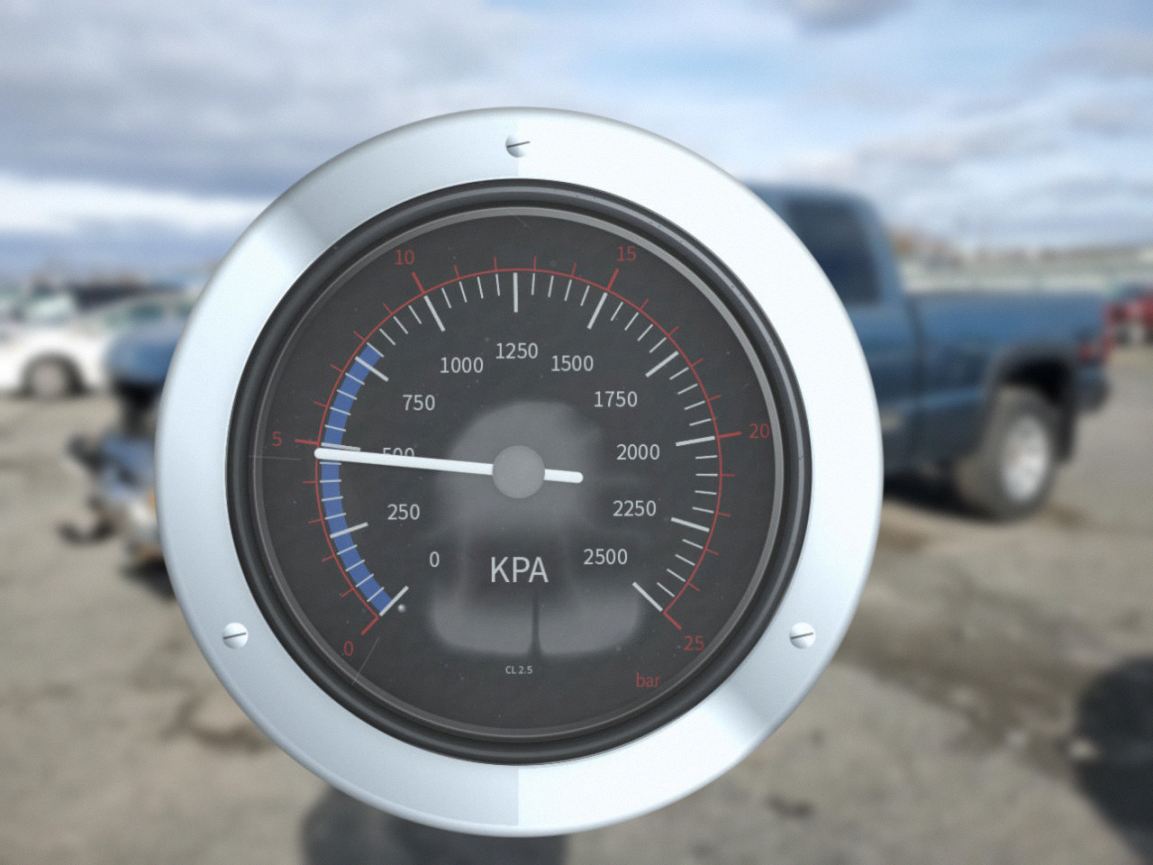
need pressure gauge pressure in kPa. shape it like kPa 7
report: kPa 475
